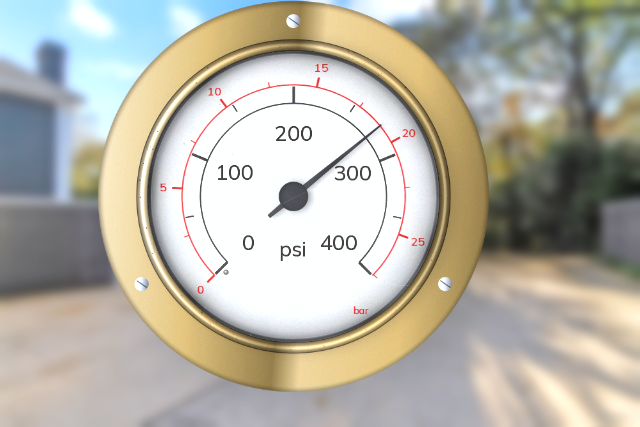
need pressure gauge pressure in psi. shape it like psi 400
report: psi 275
